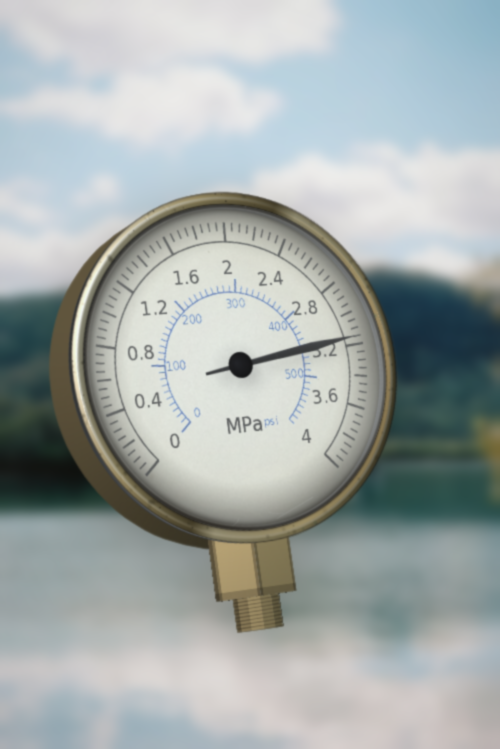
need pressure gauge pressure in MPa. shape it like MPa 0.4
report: MPa 3.15
